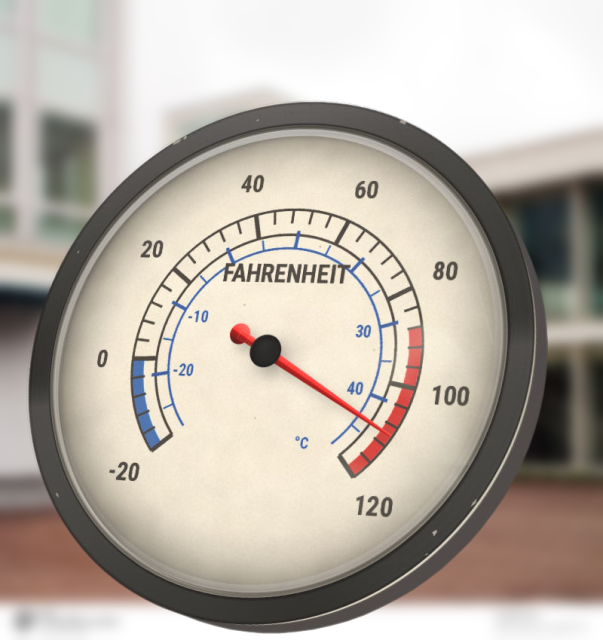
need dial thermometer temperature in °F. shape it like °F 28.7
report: °F 110
